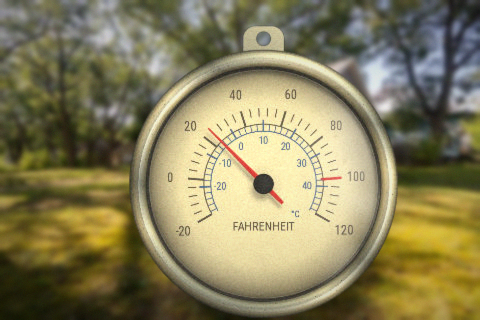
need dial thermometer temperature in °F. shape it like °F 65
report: °F 24
